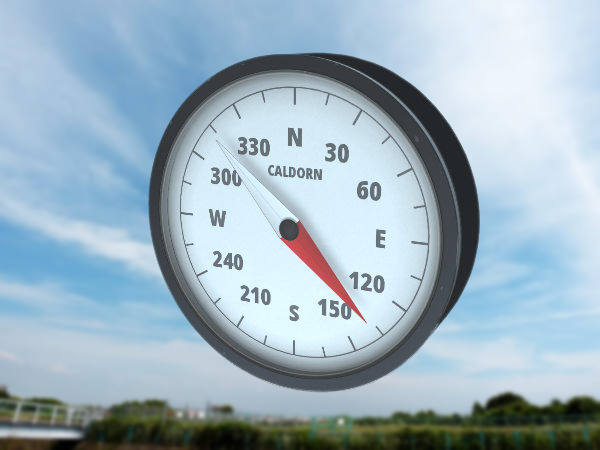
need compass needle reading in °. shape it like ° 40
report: ° 135
